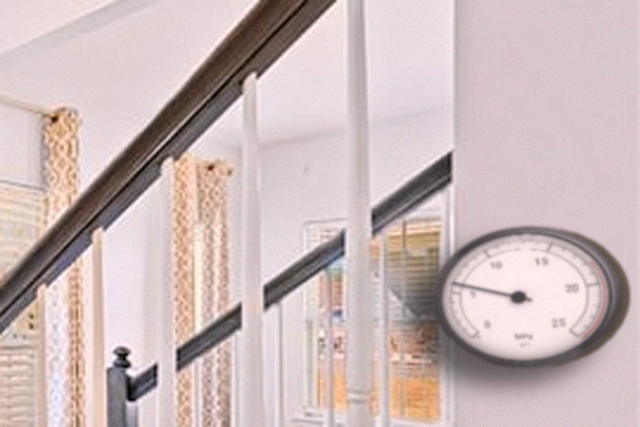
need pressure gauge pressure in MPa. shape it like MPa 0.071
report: MPa 6
